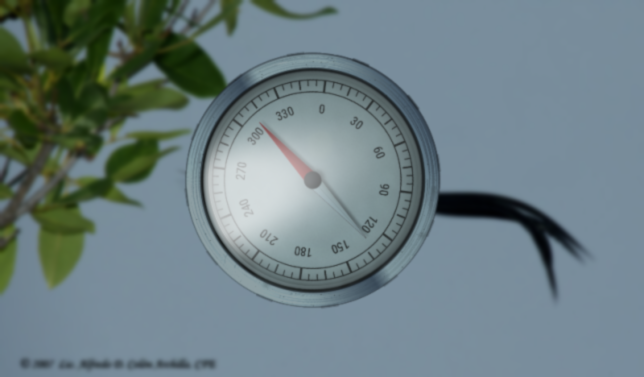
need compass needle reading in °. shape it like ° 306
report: ° 310
